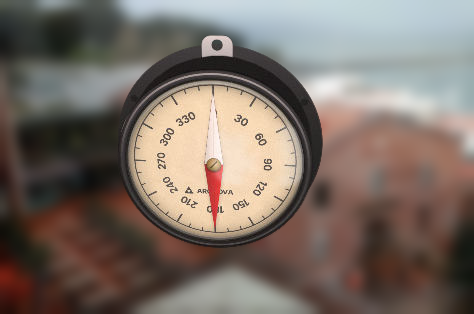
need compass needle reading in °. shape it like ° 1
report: ° 180
